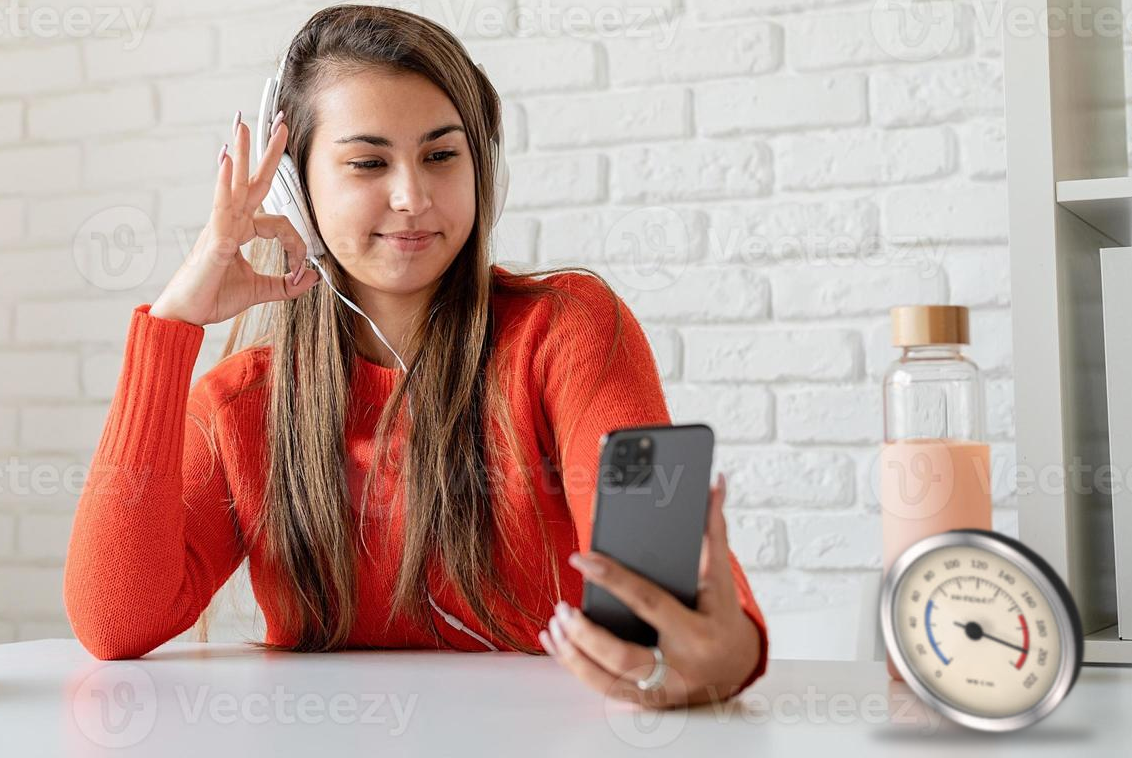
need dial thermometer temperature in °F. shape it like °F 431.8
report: °F 200
